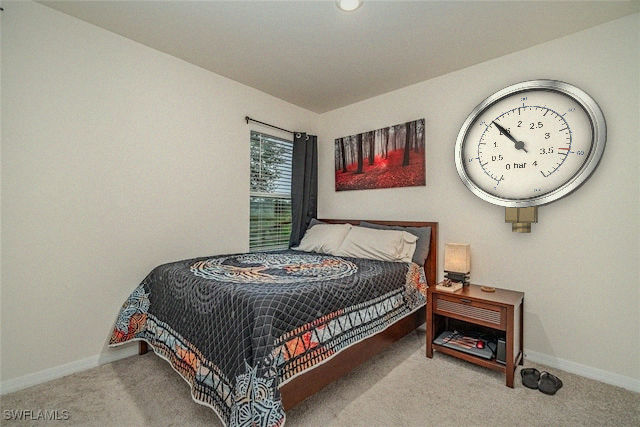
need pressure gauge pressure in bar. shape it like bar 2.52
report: bar 1.5
